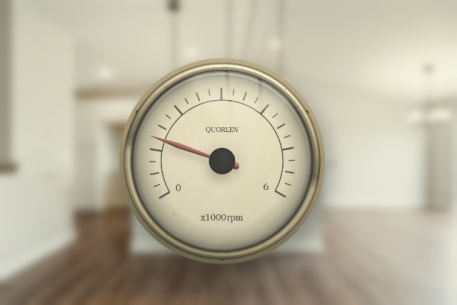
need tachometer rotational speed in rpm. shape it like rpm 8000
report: rpm 1250
